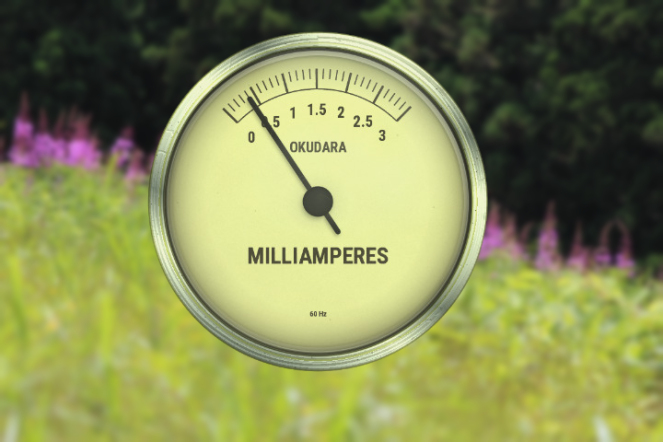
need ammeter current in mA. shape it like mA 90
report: mA 0.4
